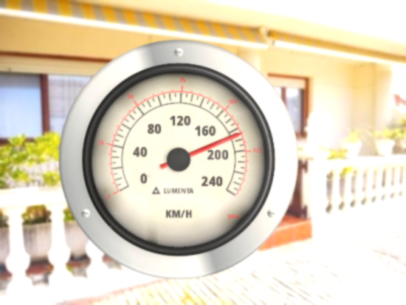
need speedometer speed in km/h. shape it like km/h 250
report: km/h 185
